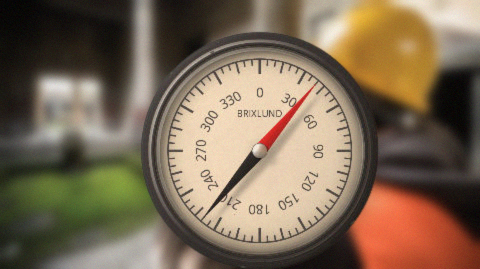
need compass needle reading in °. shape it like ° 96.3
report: ° 40
